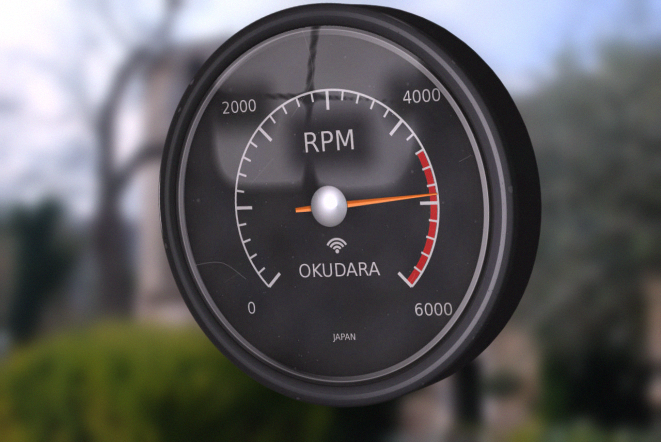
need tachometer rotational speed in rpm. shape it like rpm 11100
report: rpm 4900
